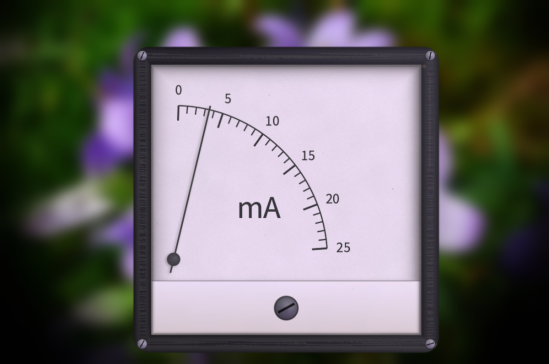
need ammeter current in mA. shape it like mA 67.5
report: mA 3.5
